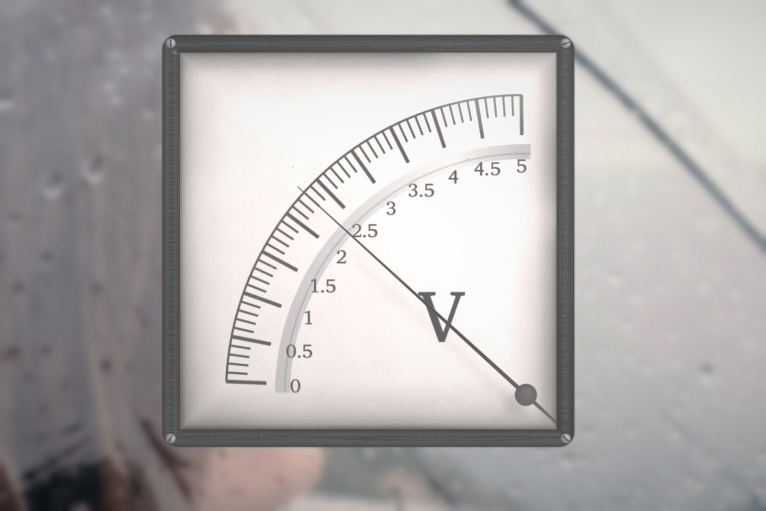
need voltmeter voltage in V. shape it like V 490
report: V 2.3
